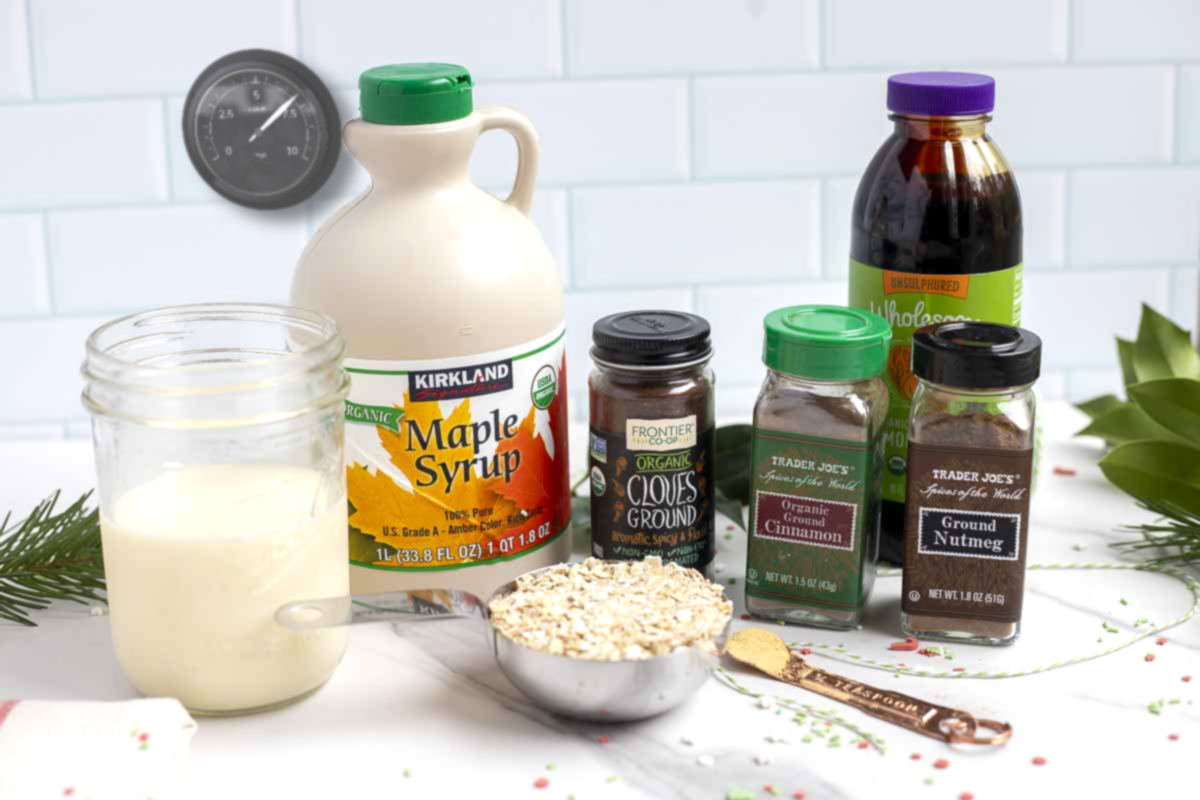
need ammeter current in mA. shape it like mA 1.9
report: mA 7
